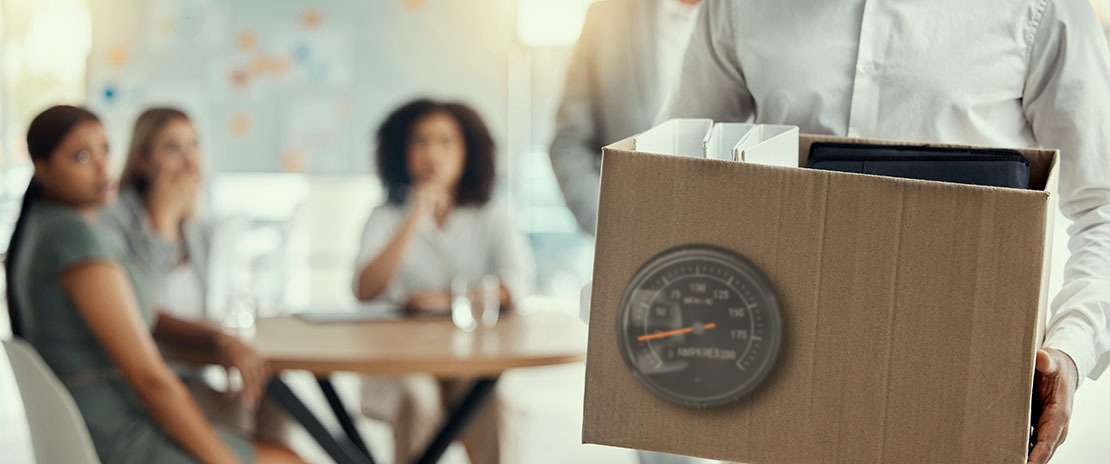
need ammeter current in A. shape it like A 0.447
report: A 25
